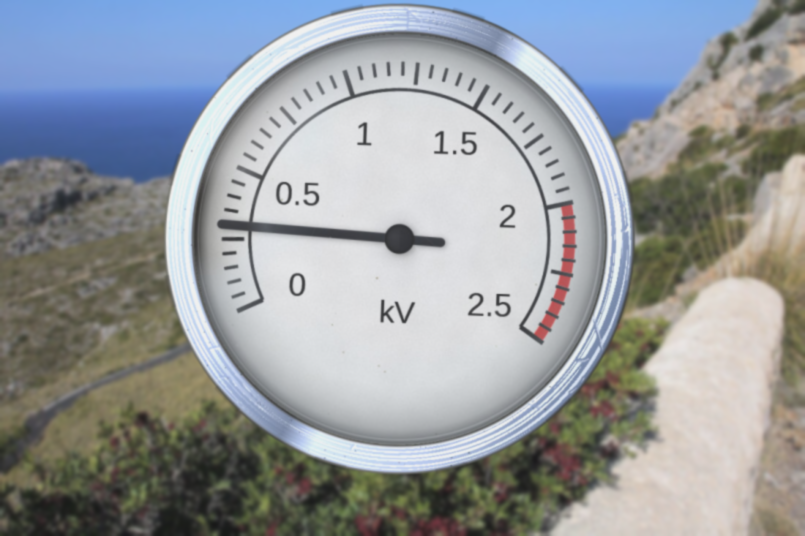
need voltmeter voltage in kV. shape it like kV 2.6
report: kV 0.3
